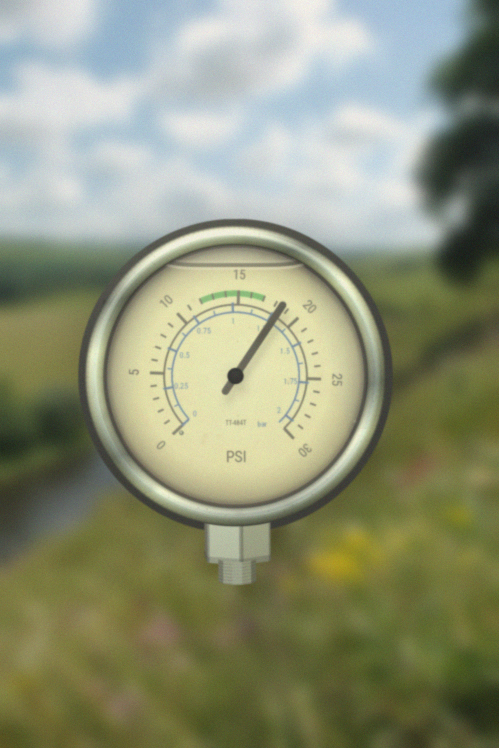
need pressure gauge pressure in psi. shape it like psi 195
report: psi 18.5
